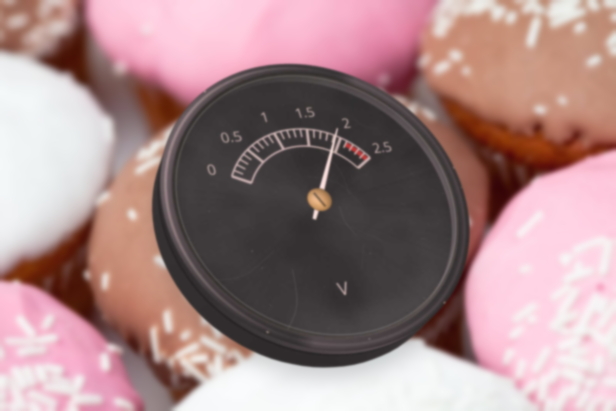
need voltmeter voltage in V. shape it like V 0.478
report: V 1.9
